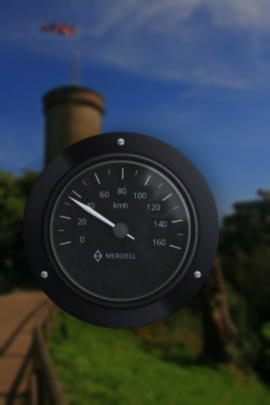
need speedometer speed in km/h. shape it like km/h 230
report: km/h 35
